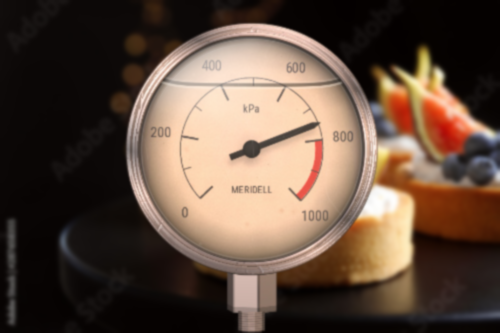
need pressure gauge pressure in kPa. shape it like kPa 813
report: kPa 750
